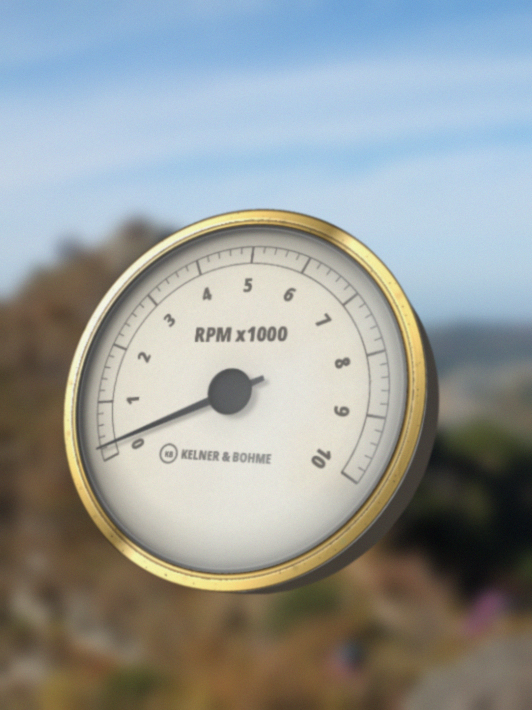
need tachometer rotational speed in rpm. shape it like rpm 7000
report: rpm 200
